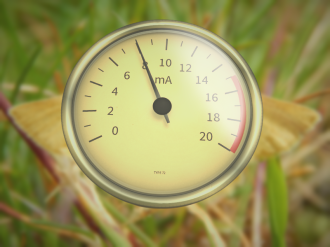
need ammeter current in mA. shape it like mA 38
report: mA 8
